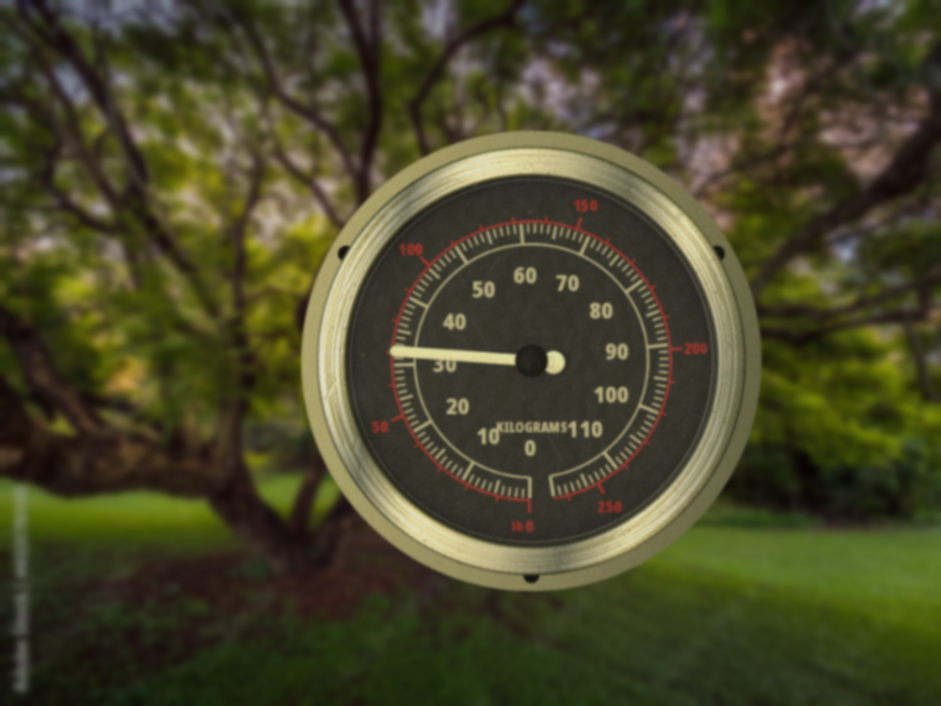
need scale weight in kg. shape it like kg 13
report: kg 32
